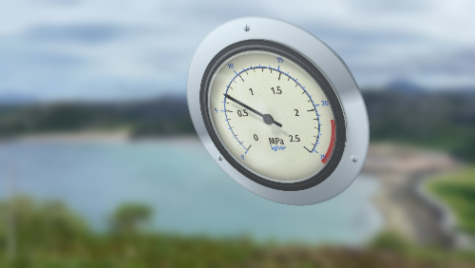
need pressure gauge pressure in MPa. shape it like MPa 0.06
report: MPa 0.7
